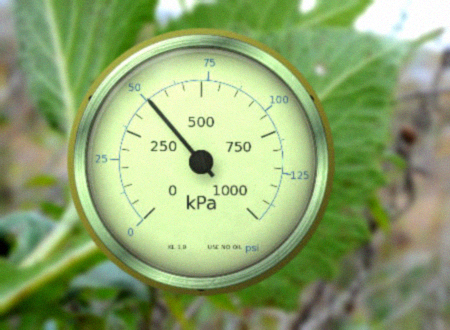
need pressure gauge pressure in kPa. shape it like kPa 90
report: kPa 350
